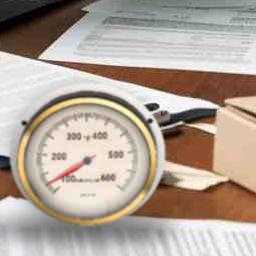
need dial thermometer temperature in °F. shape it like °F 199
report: °F 125
